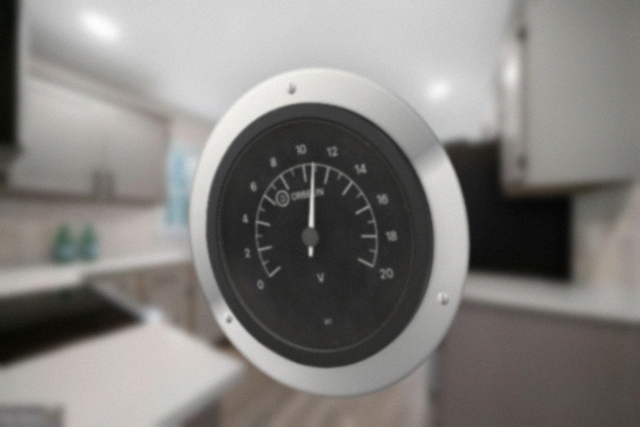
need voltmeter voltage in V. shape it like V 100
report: V 11
